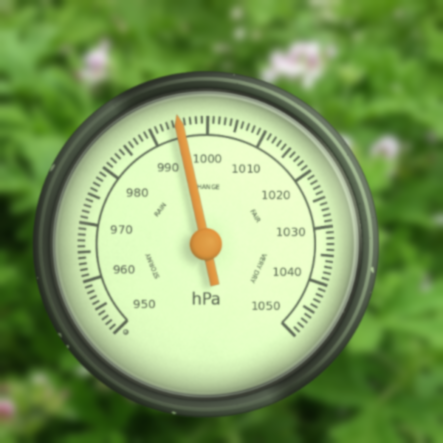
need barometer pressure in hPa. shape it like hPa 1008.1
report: hPa 995
